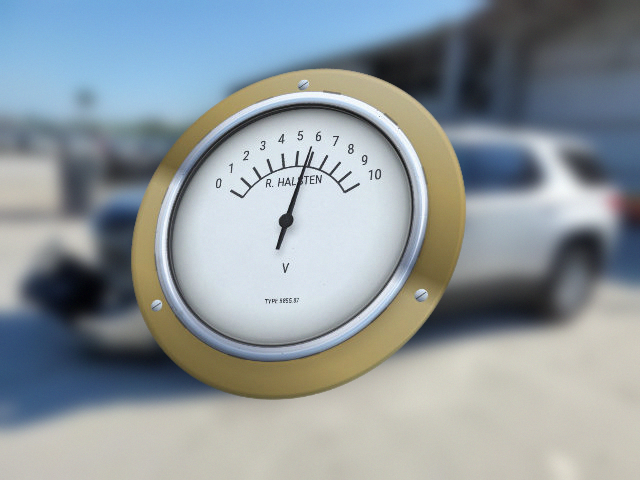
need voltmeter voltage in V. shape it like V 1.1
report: V 6
